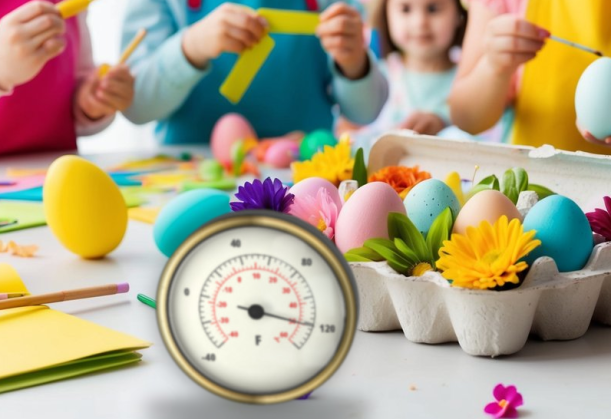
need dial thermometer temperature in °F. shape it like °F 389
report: °F 120
